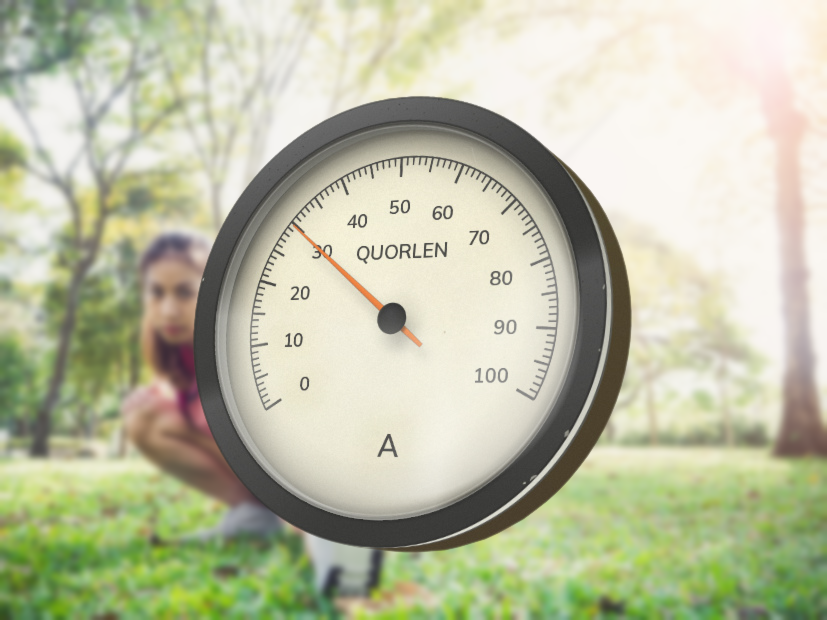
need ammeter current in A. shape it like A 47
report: A 30
